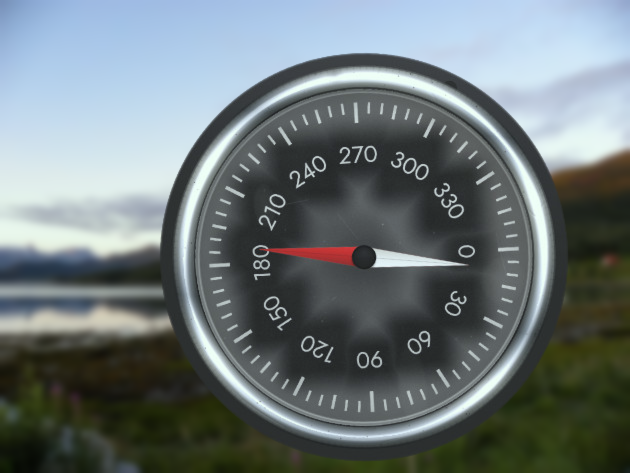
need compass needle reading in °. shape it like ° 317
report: ° 187.5
